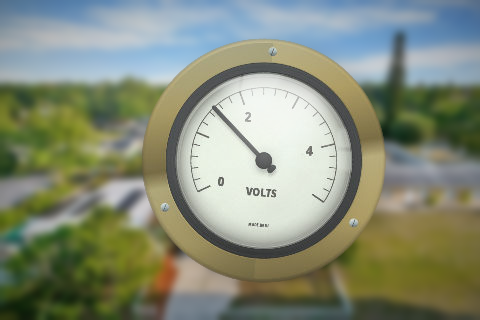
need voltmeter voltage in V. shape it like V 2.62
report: V 1.5
